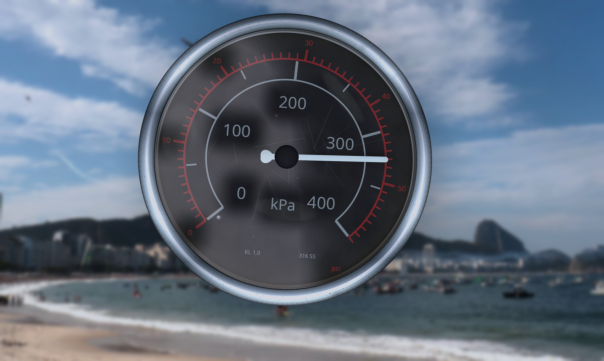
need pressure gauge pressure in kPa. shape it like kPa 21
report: kPa 325
